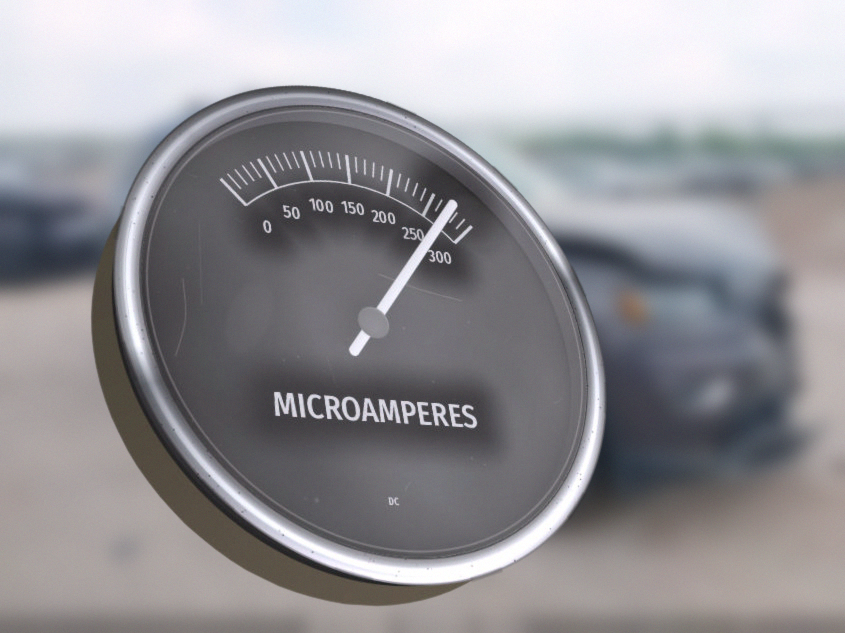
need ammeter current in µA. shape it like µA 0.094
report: µA 270
